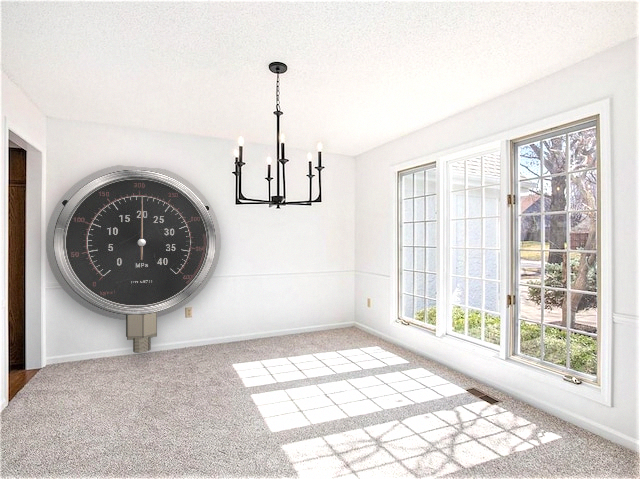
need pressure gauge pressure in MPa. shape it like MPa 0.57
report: MPa 20
